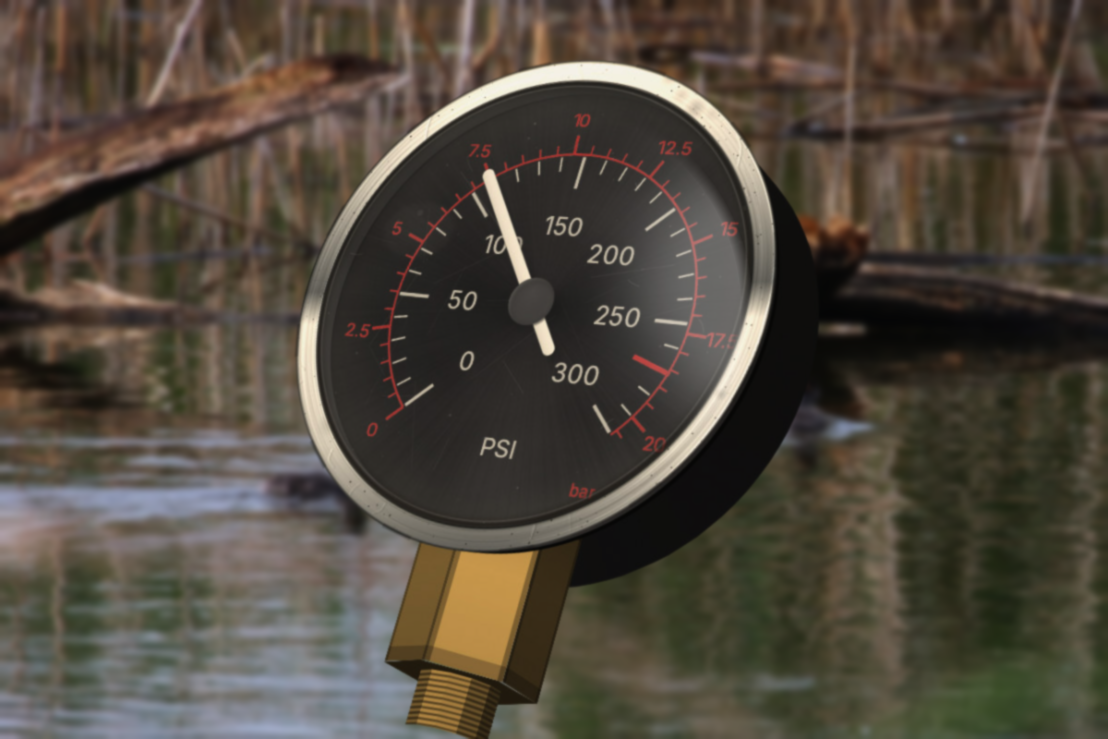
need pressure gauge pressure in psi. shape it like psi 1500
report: psi 110
